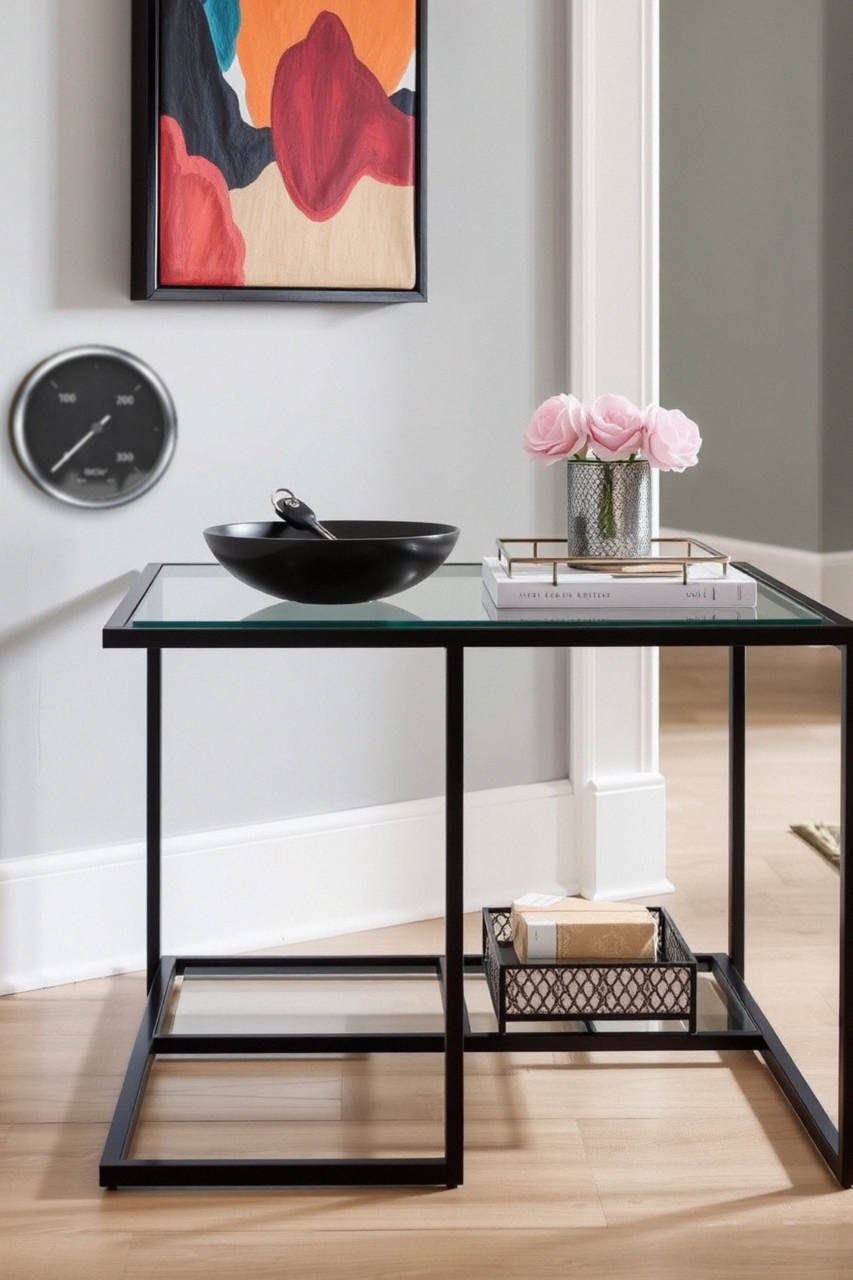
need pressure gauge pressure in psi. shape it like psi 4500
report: psi 0
